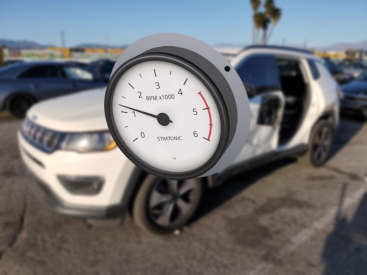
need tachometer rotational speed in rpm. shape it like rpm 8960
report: rpm 1250
